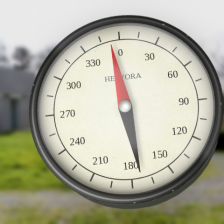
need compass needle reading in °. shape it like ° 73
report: ° 352.5
